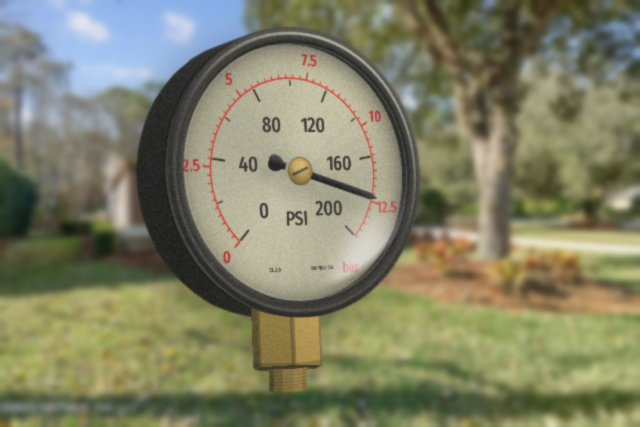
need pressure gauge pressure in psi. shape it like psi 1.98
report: psi 180
